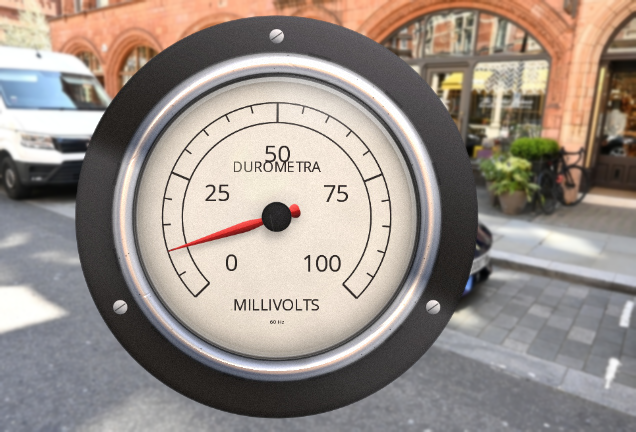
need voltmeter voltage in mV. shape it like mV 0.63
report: mV 10
